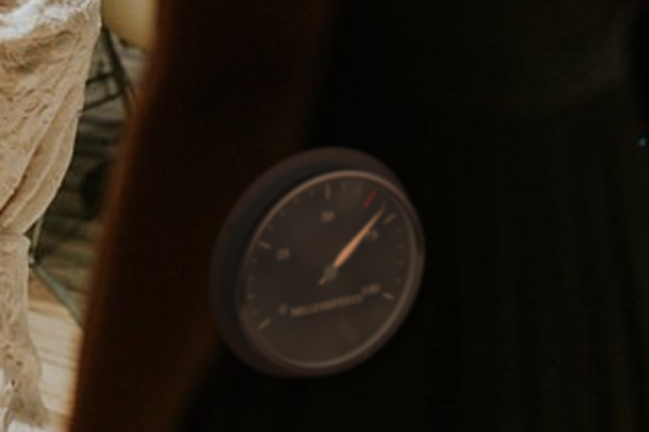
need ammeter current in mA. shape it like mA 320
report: mA 70
